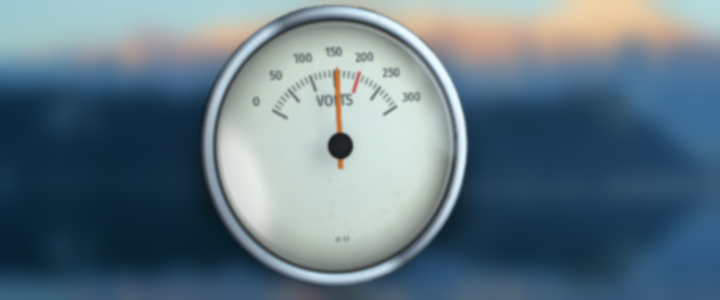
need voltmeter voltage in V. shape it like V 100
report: V 150
